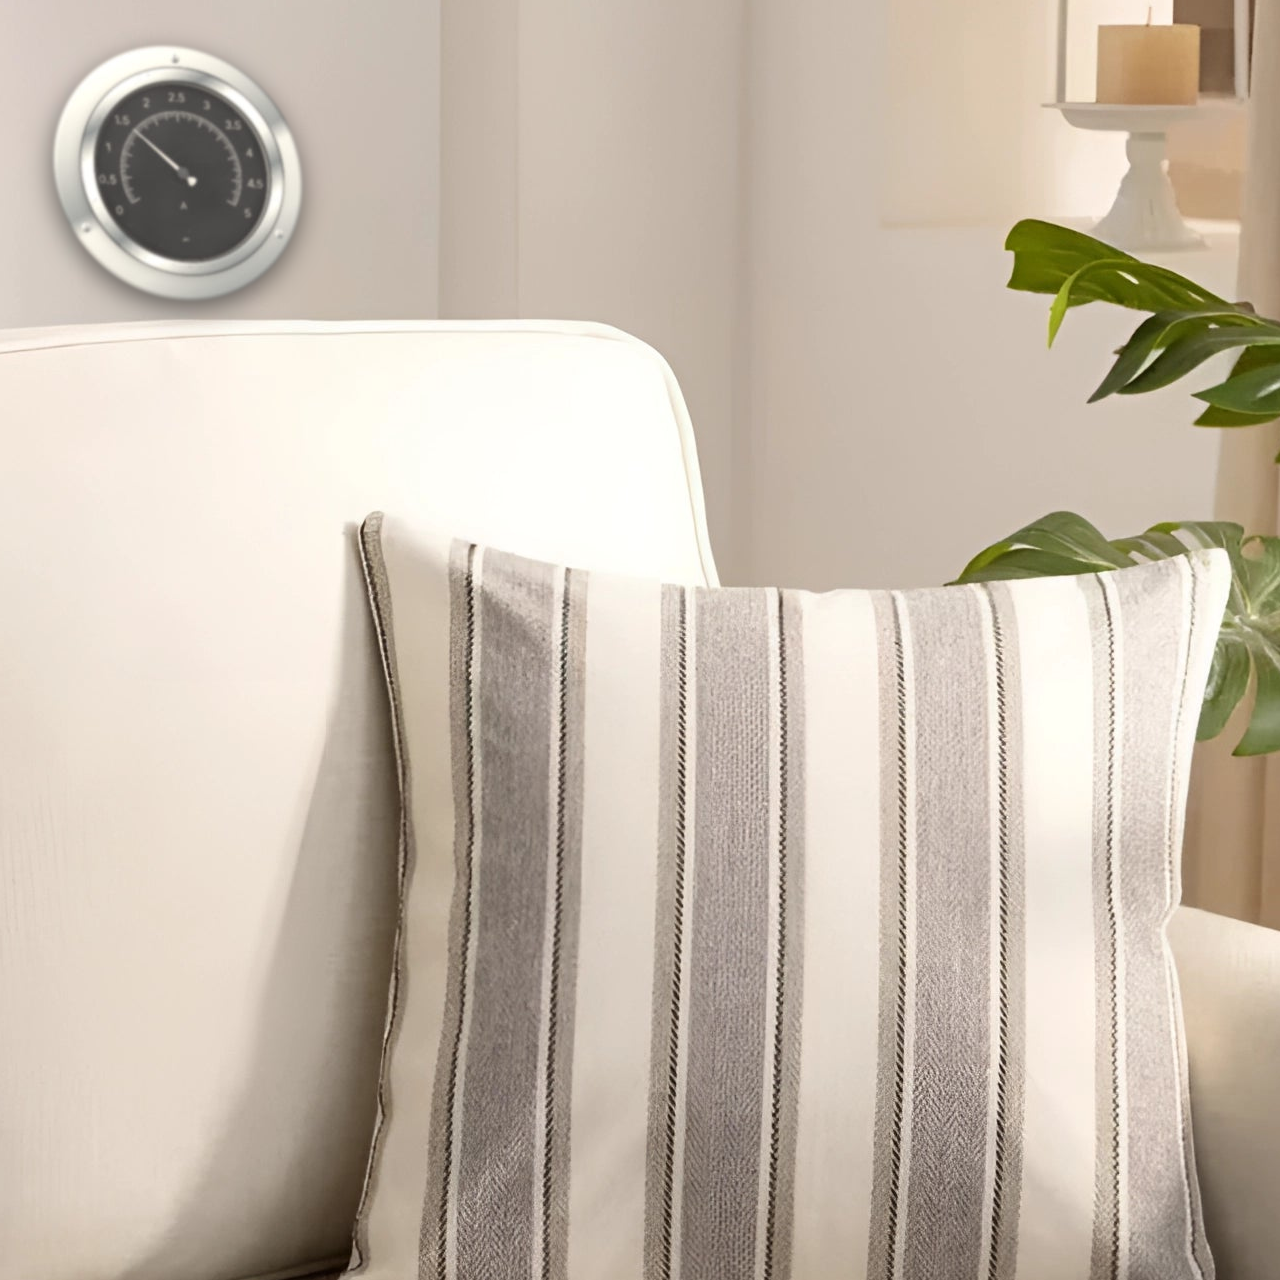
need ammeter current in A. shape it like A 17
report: A 1.5
